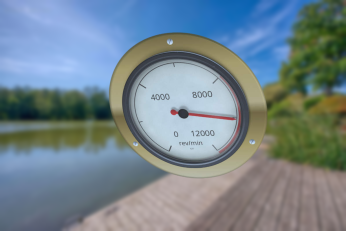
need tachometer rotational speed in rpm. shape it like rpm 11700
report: rpm 10000
